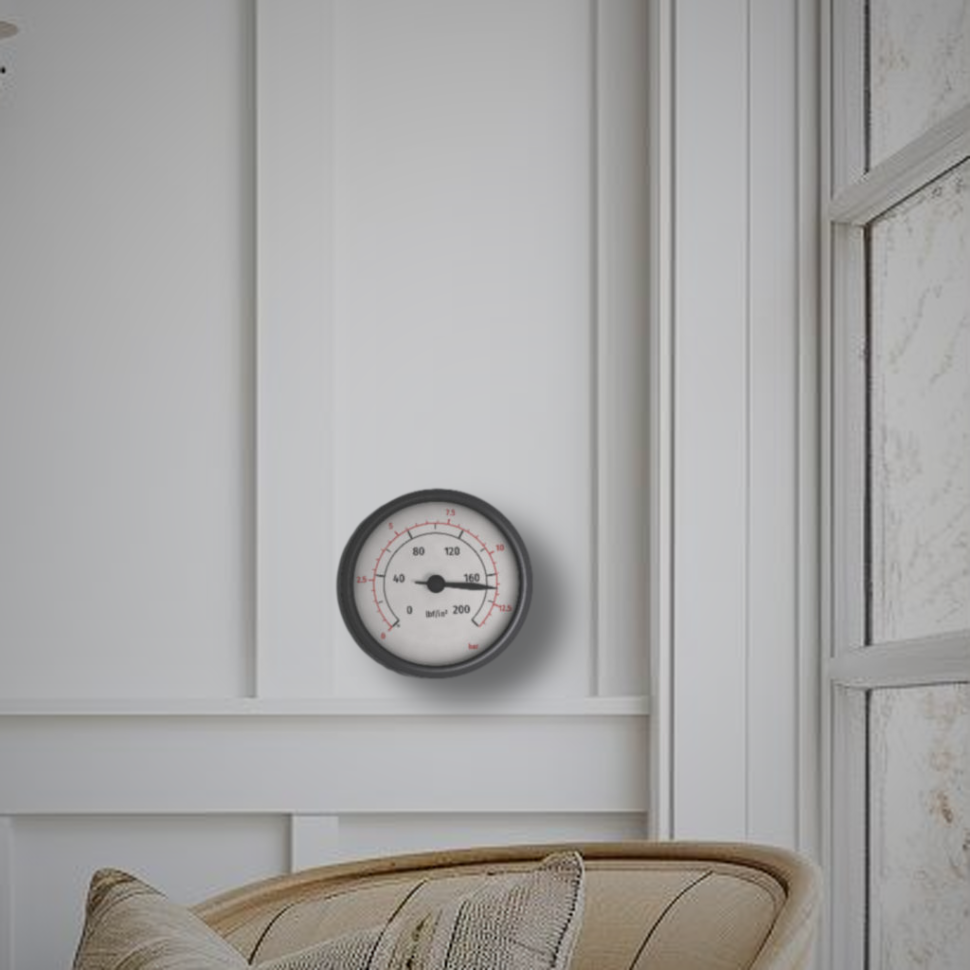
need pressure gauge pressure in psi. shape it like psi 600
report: psi 170
